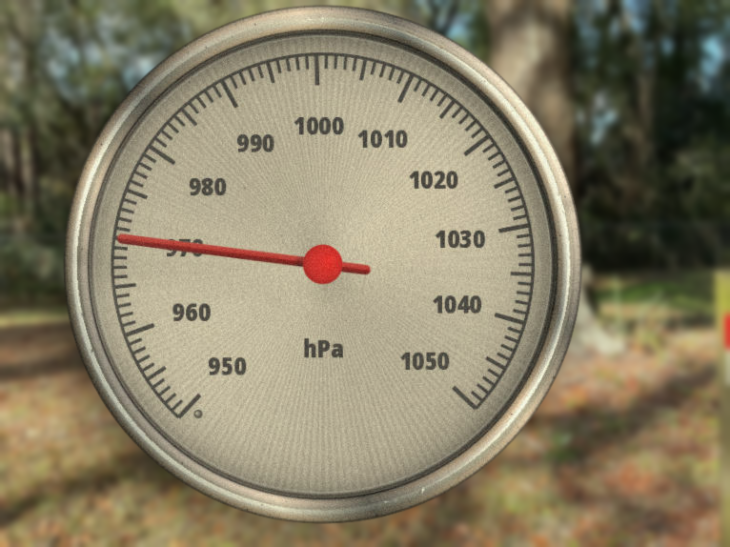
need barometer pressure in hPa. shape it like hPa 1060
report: hPa 970
